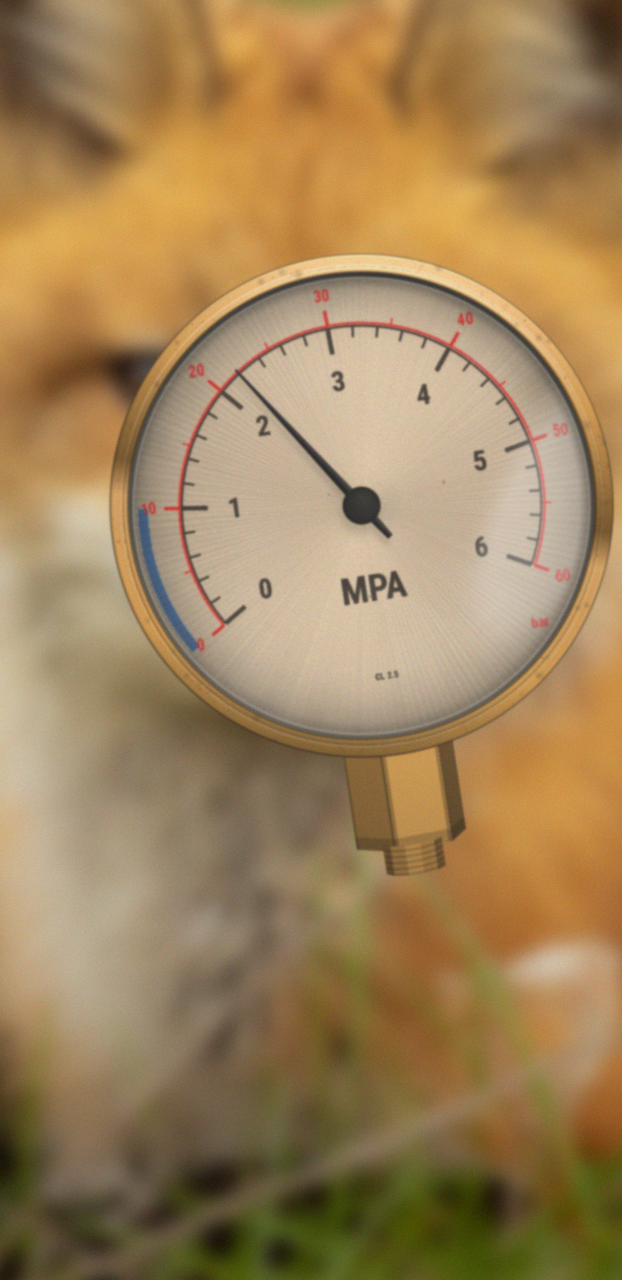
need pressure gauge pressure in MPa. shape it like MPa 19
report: MPa 2.2
